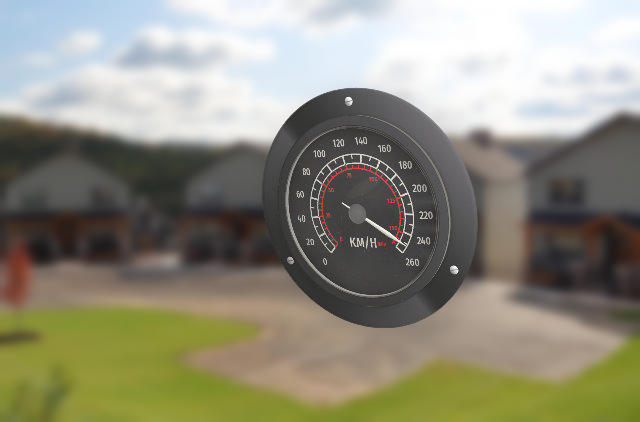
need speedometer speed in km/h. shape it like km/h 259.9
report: km/h 250
